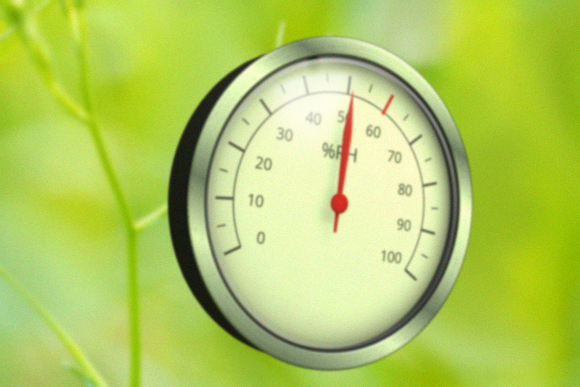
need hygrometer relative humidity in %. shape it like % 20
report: % 50
